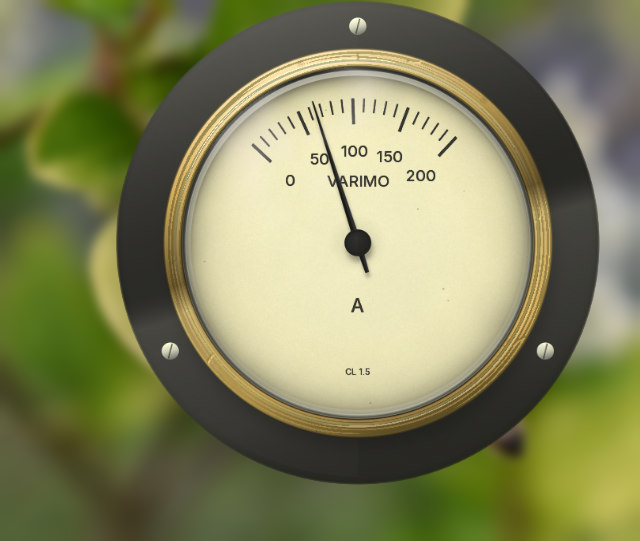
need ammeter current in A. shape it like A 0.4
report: A 65
